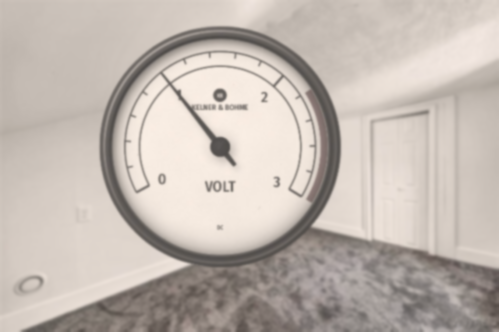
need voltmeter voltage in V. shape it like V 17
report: V 1
